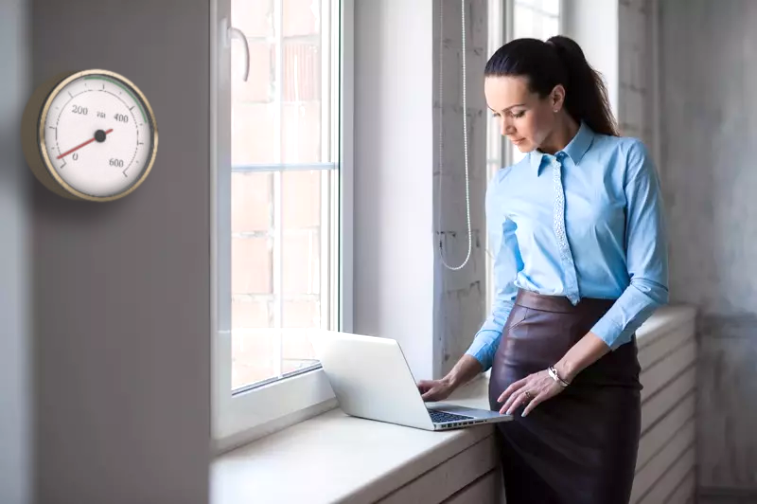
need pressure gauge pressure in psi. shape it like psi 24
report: psi 25
